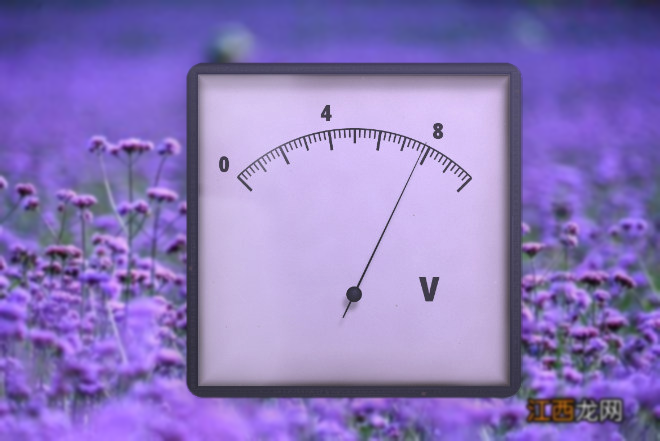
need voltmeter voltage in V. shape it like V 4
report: V 7.8
